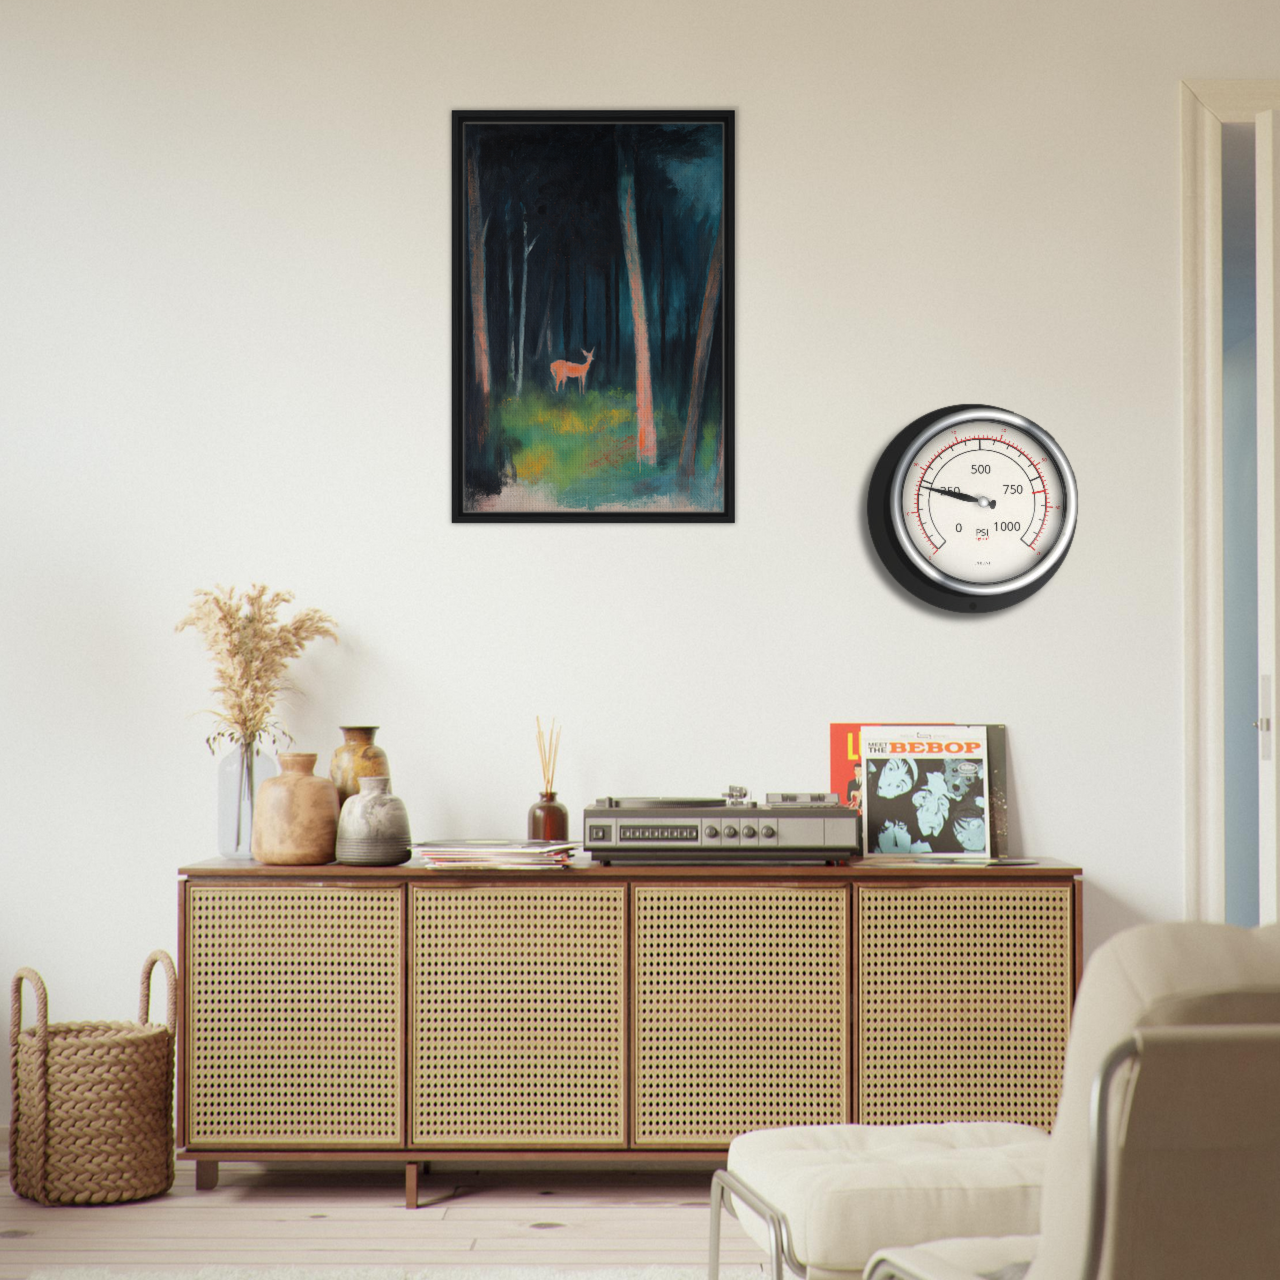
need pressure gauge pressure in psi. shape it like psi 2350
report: psi 225
